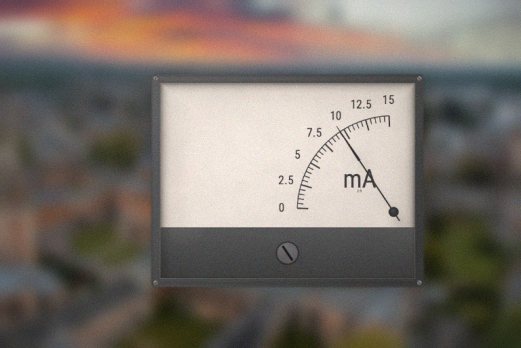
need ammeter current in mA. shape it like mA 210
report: mA 9.5
